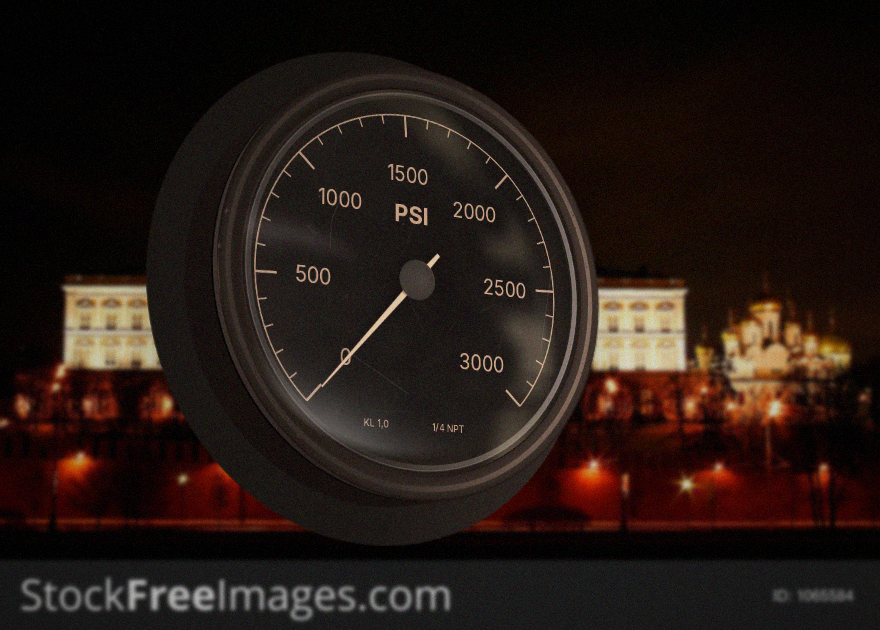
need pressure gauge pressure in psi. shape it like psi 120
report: psi 0
